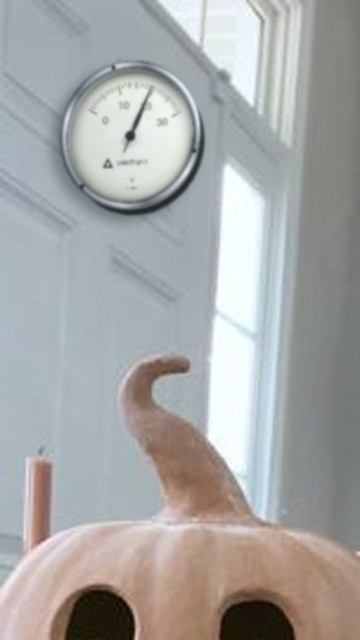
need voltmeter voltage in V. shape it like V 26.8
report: V 20
